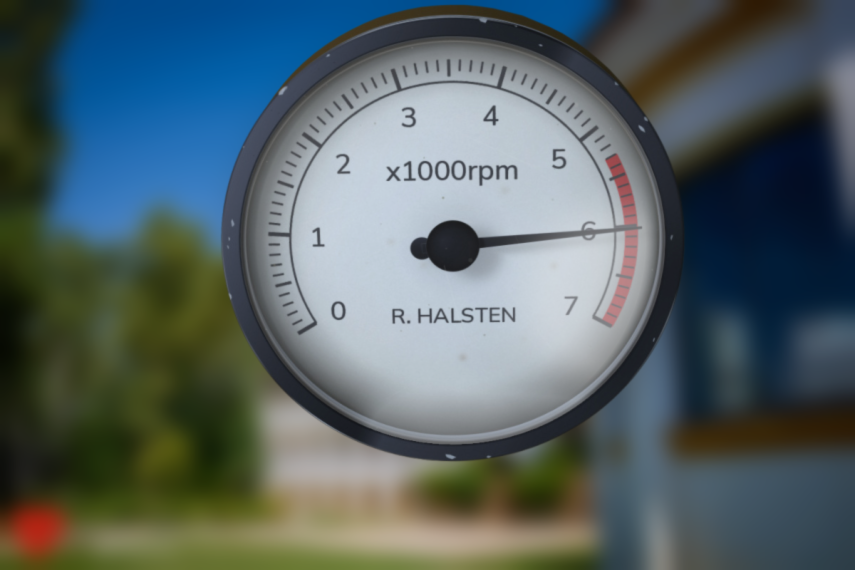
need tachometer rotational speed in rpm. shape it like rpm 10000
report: rpm 6000
